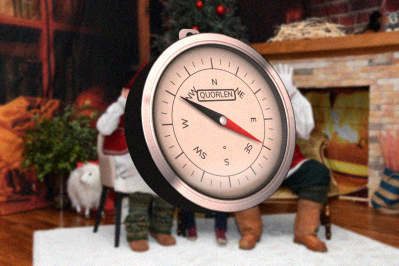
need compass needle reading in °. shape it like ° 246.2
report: ° 120
